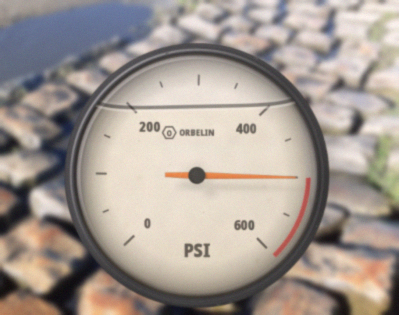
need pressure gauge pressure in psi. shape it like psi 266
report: psi 500
